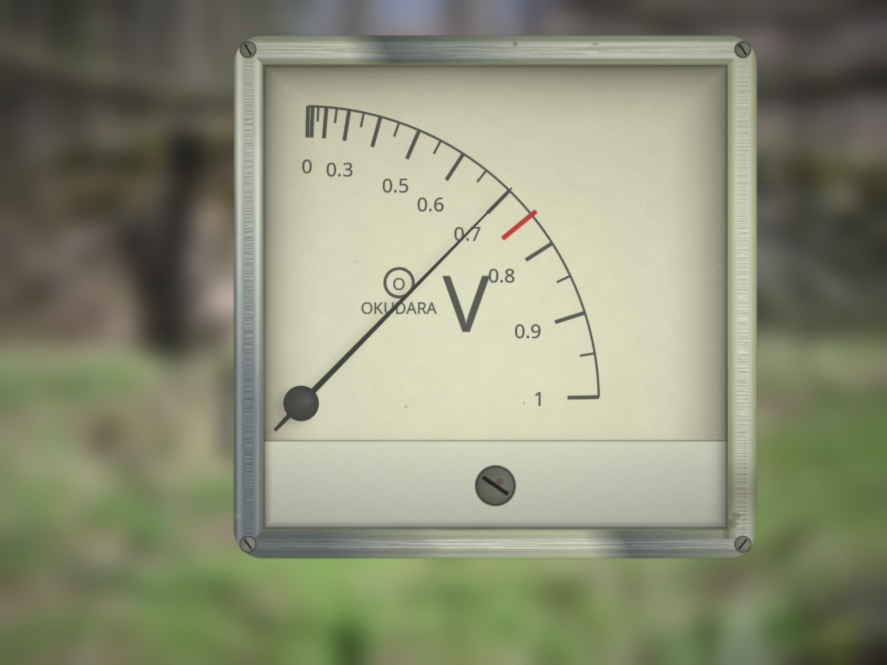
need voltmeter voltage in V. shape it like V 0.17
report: V 0.7
